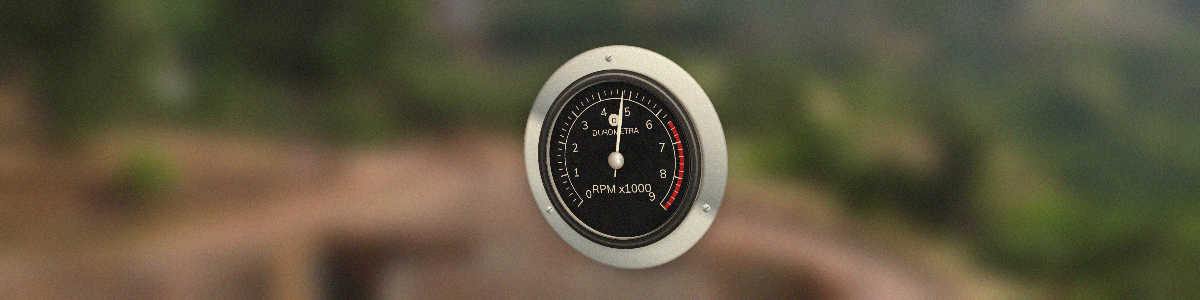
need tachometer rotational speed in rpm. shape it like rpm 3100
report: rpm 4800
